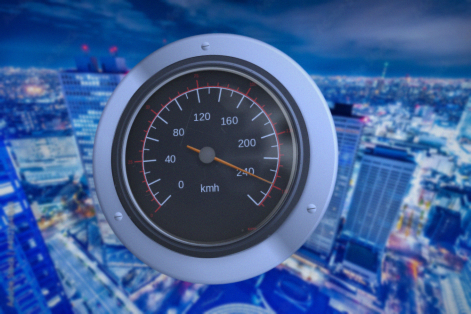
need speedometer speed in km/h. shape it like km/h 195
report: km/h 240
